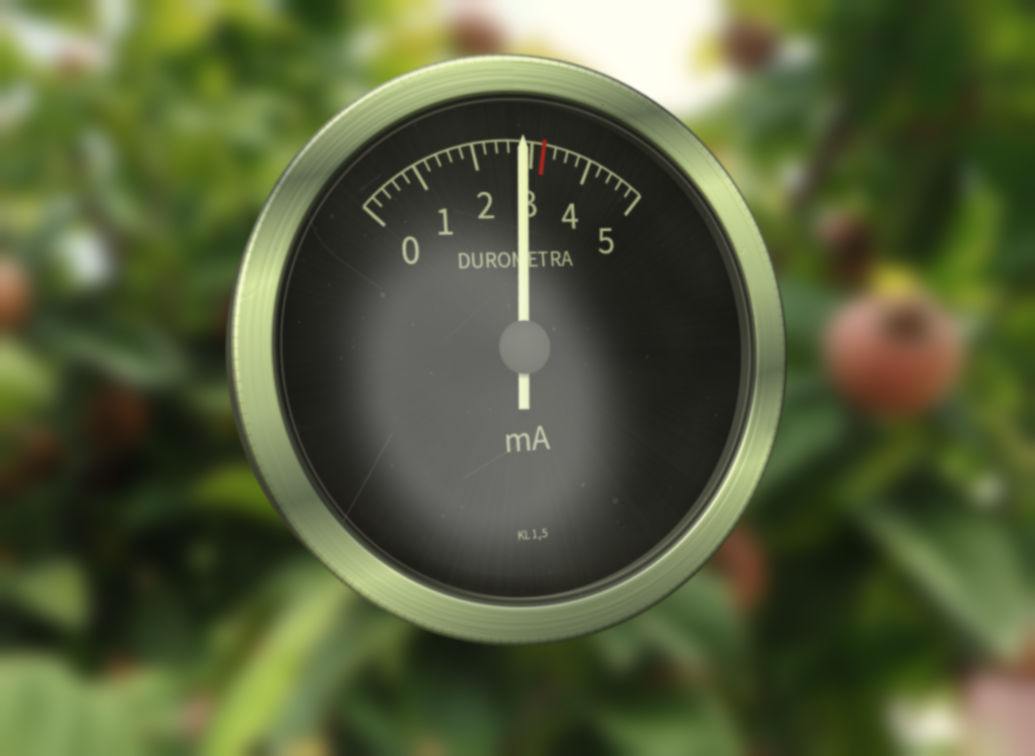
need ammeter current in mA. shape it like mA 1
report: mA 2.8
